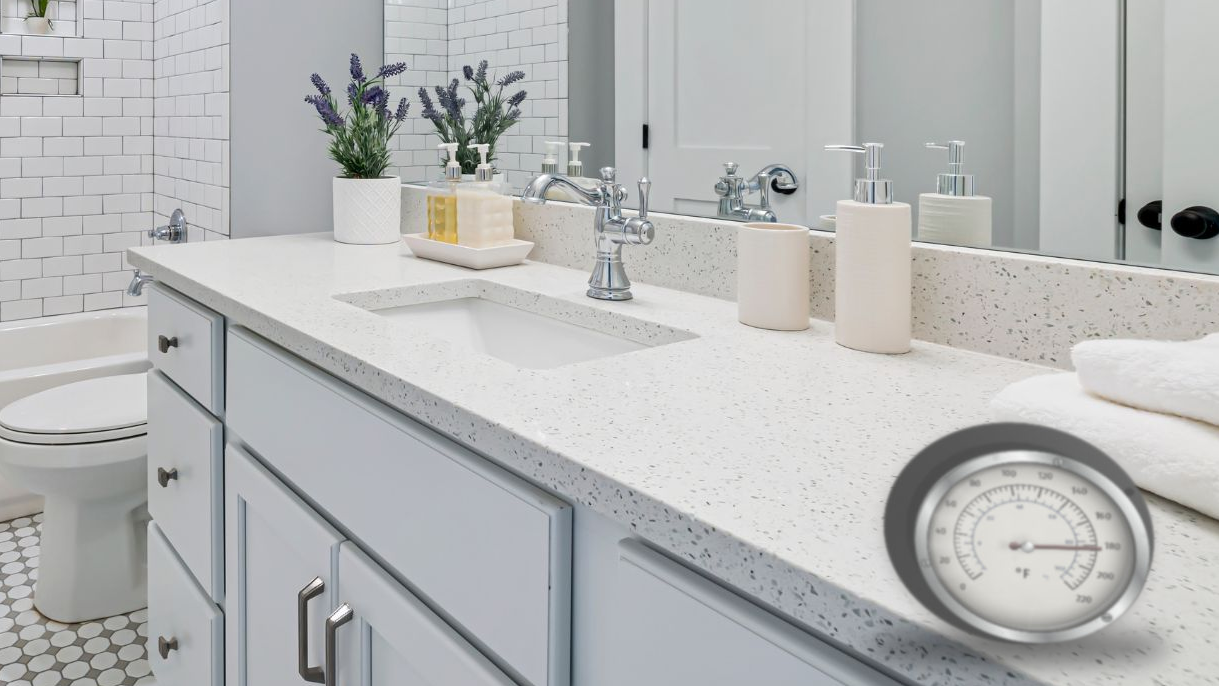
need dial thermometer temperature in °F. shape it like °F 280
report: °F 180
